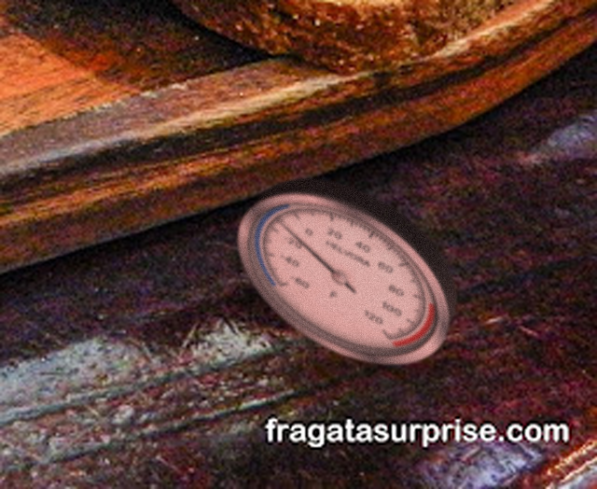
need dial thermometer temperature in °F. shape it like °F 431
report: °F -10
